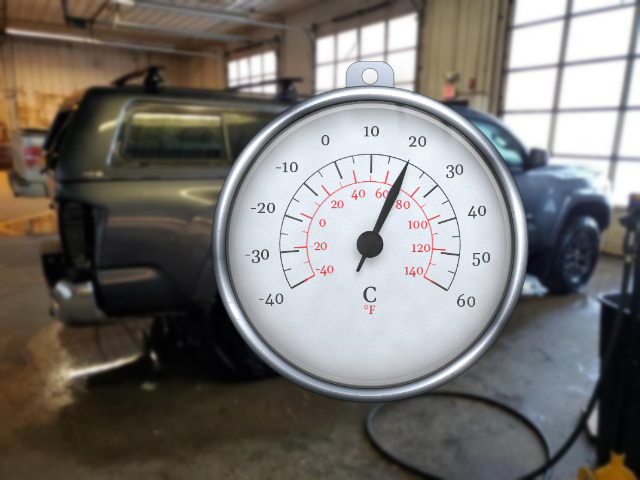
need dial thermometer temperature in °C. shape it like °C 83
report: °C 20
